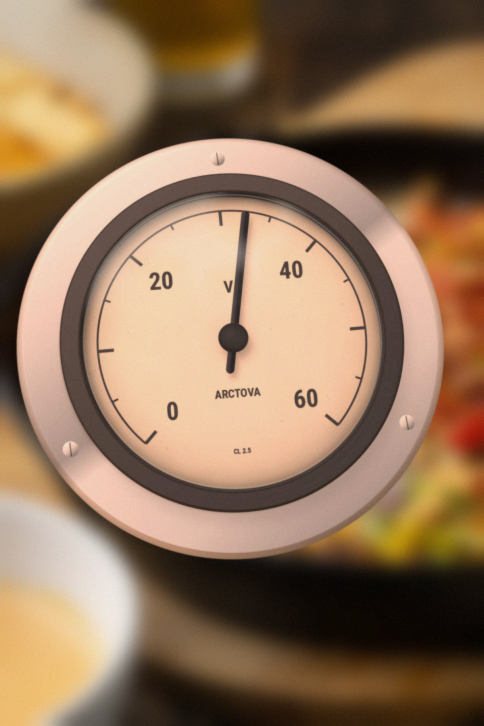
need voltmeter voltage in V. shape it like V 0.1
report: V 32.5
